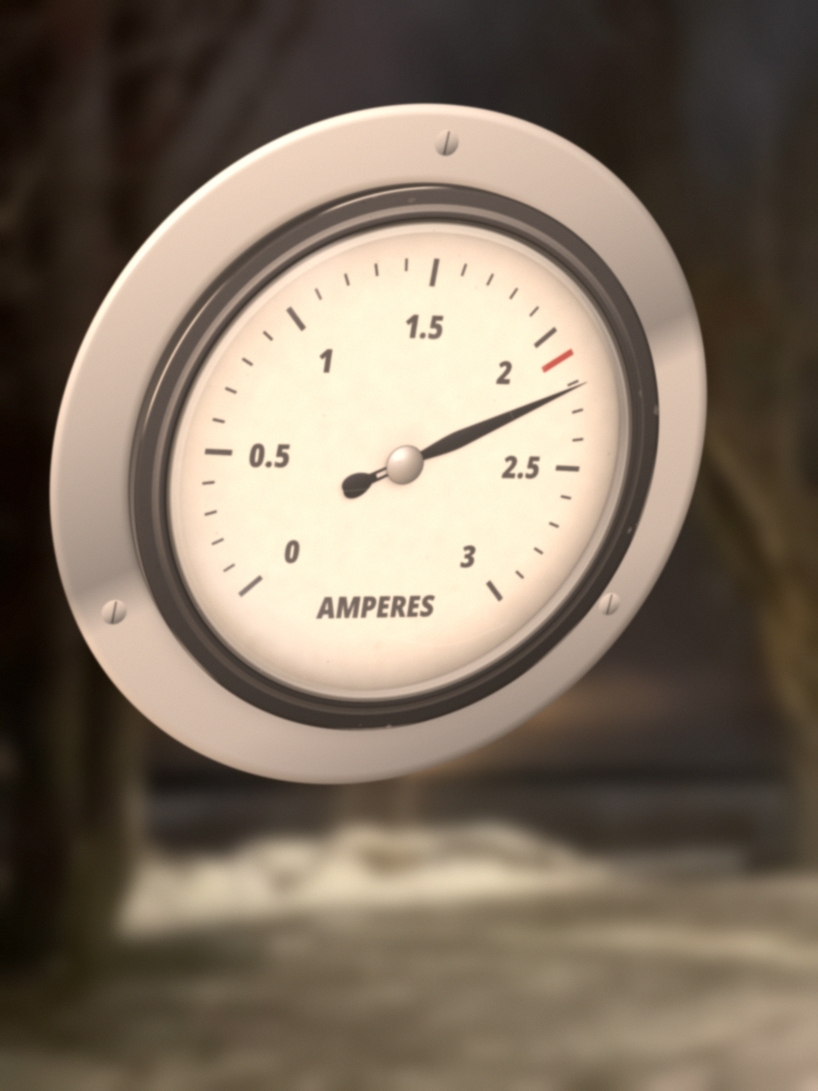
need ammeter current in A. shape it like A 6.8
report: A 2.2
